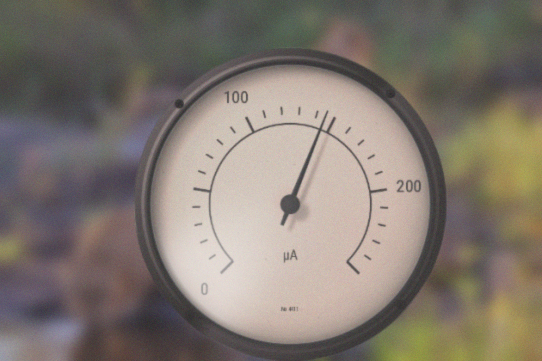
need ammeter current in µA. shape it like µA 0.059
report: µA 145
